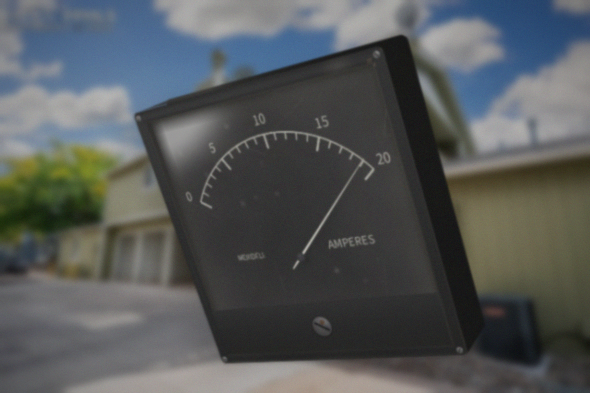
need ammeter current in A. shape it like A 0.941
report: A 19
